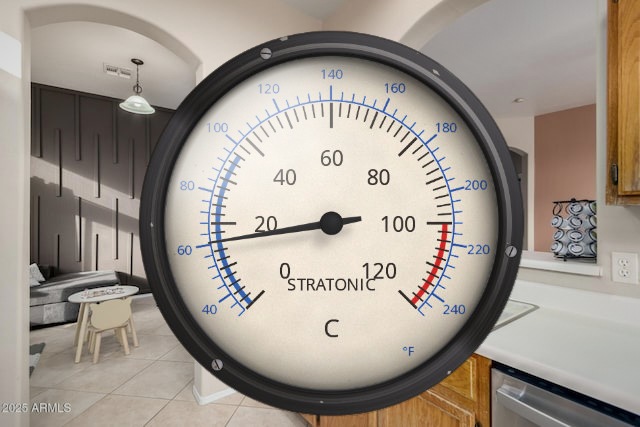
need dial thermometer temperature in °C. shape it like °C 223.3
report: °C 16
